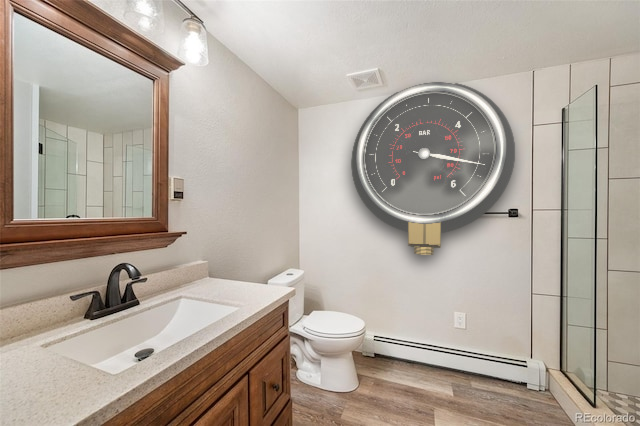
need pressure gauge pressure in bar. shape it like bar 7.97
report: bar 5.25
